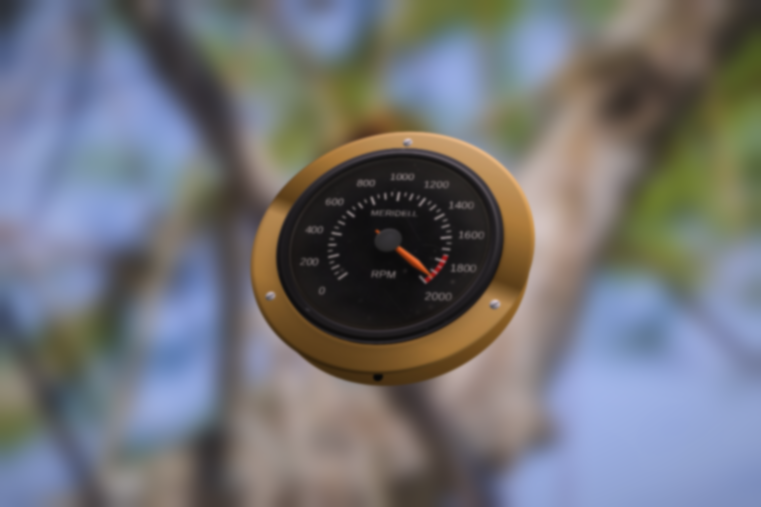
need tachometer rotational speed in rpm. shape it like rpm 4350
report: rpm 1950
